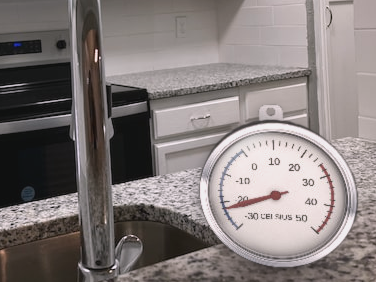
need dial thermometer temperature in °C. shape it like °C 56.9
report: °C -22
